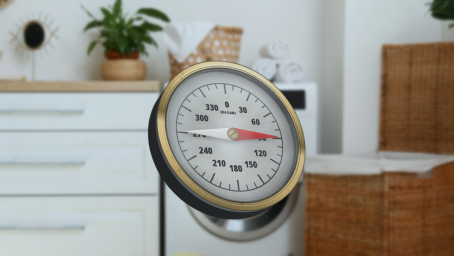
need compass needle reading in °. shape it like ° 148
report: ° 90
